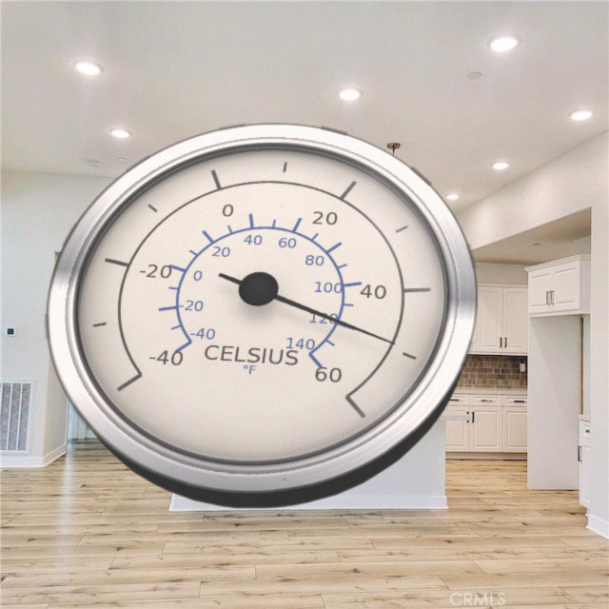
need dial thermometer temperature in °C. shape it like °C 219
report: °C 50
